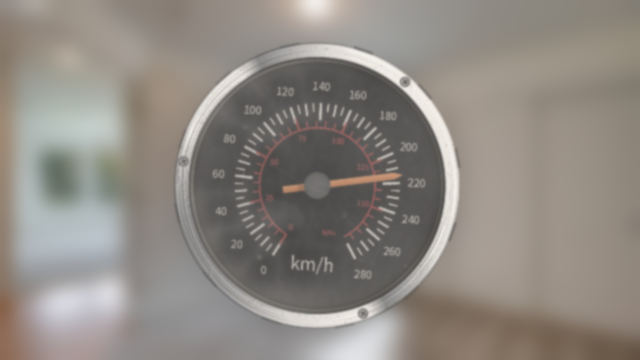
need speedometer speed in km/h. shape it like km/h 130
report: km/h 215
